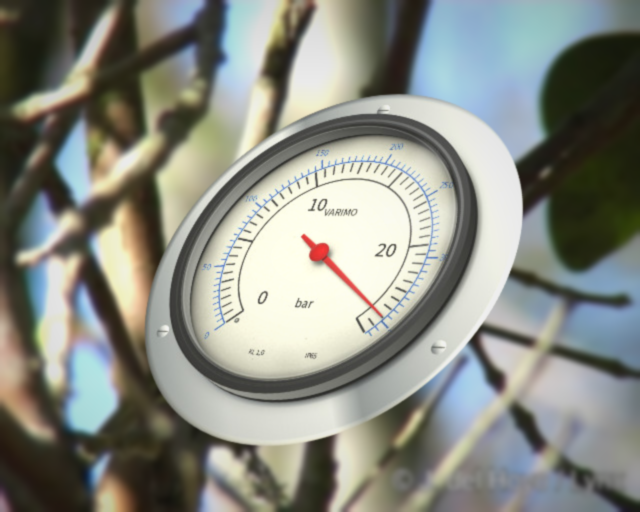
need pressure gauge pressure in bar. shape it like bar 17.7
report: bar 24
